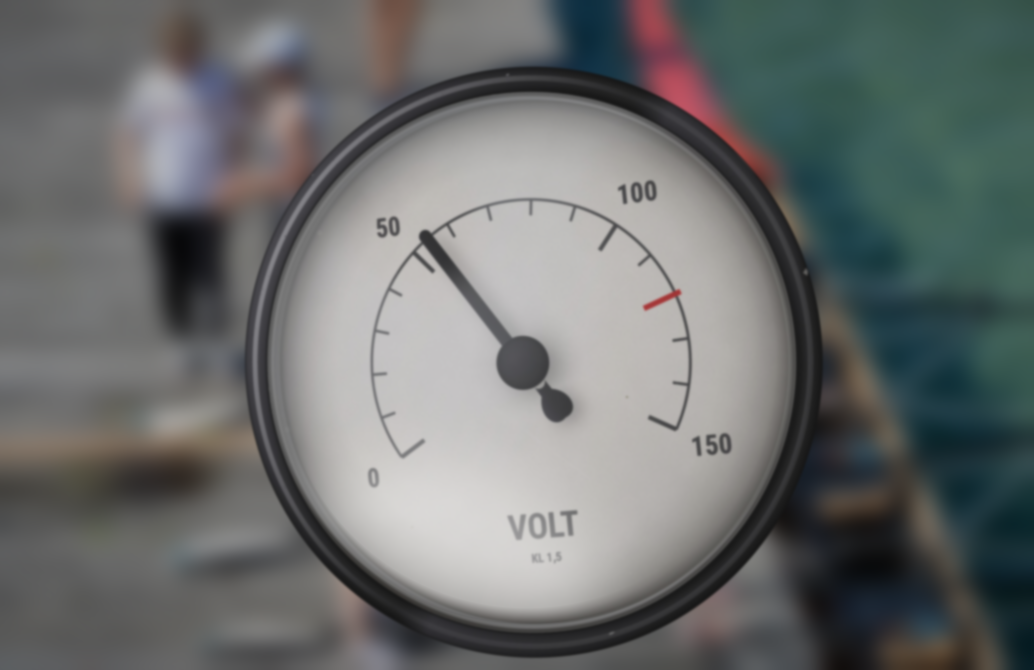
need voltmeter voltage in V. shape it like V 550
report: V 55
